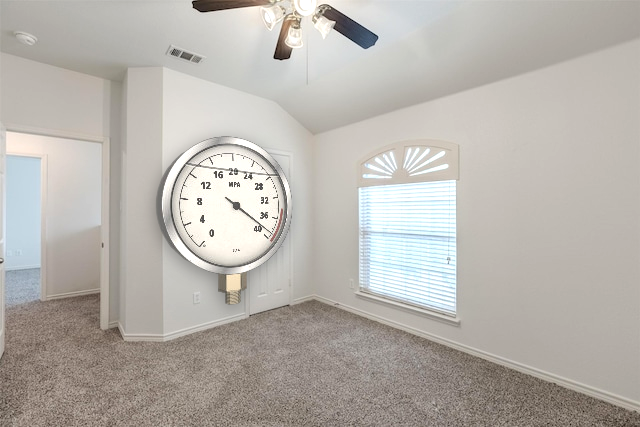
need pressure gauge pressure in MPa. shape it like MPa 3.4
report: MPa 39
